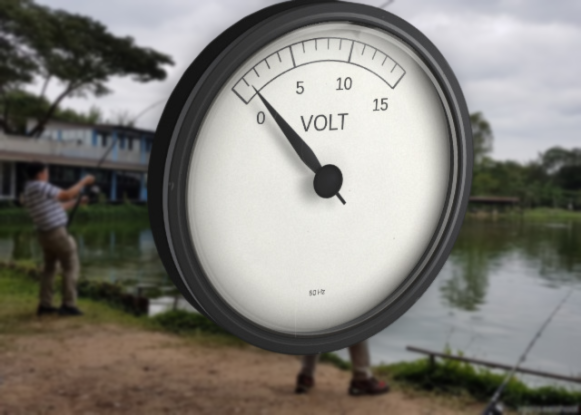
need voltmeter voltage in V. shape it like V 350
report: V 1
